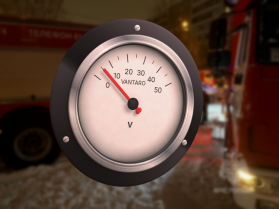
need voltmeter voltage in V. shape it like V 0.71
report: V 5
